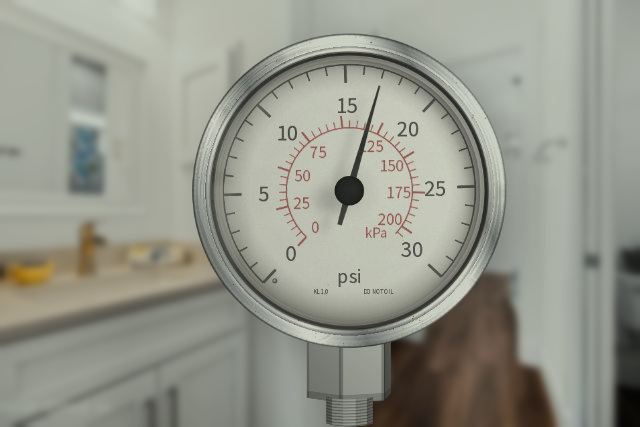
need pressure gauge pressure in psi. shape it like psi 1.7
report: psi 17
